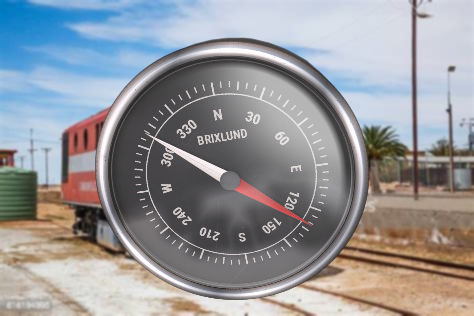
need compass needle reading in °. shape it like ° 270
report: ° 130
